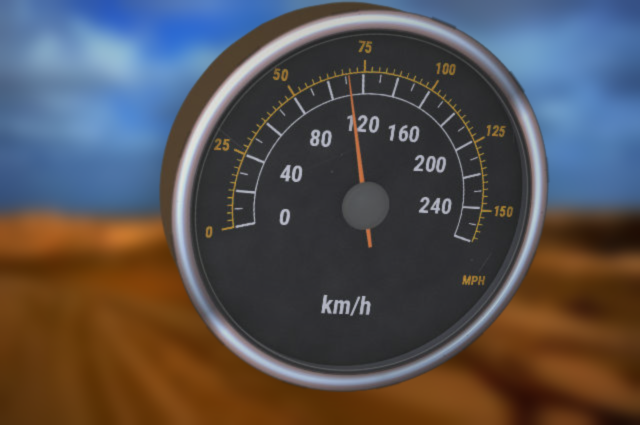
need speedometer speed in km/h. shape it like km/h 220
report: km/h 110
